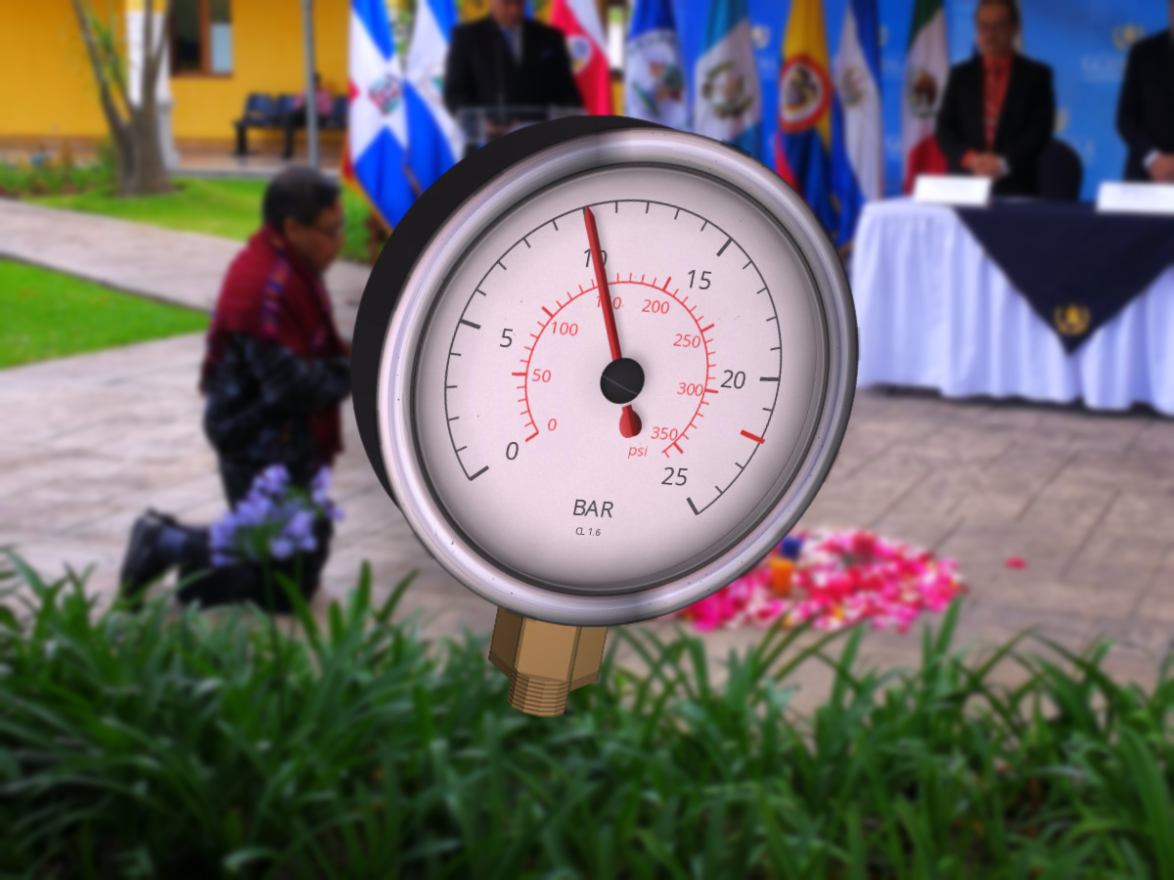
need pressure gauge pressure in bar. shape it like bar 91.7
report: bar 10
